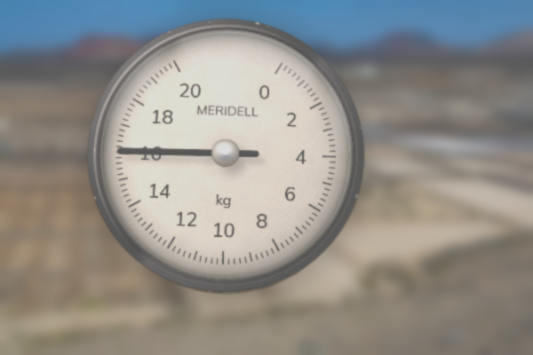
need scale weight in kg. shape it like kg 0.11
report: kg 16
